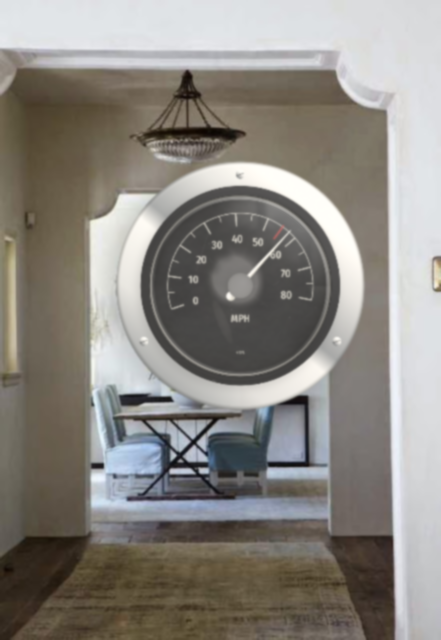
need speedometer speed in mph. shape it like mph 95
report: mph 57.5
